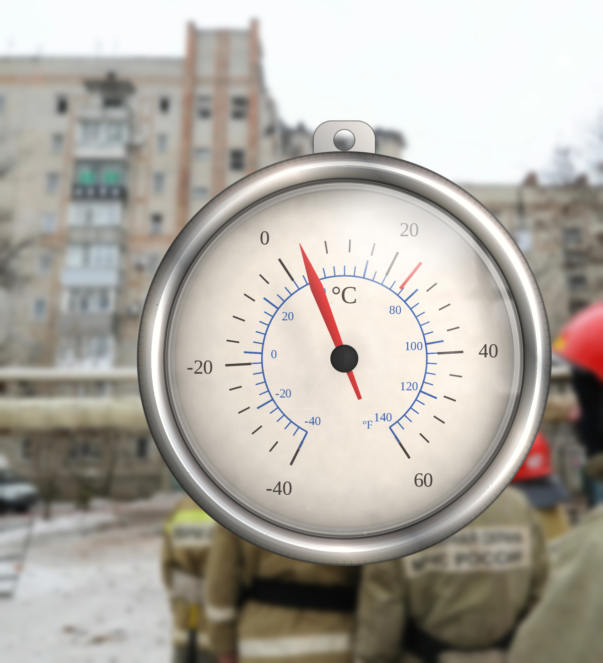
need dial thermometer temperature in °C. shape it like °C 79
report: °C 4
